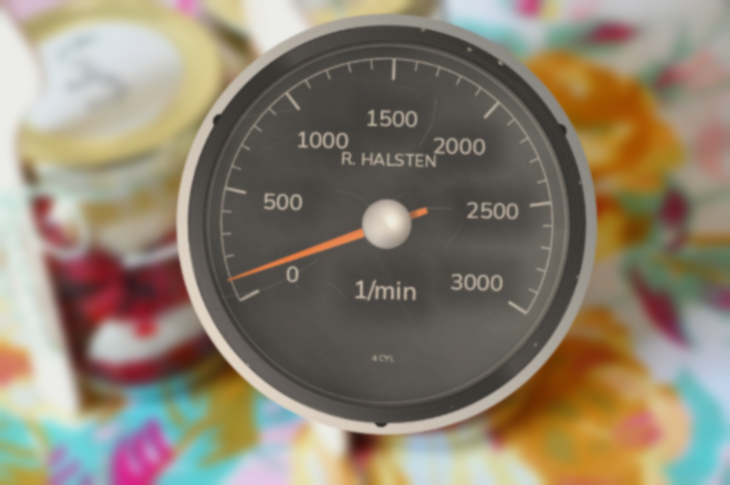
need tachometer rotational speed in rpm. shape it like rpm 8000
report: rpm 100
